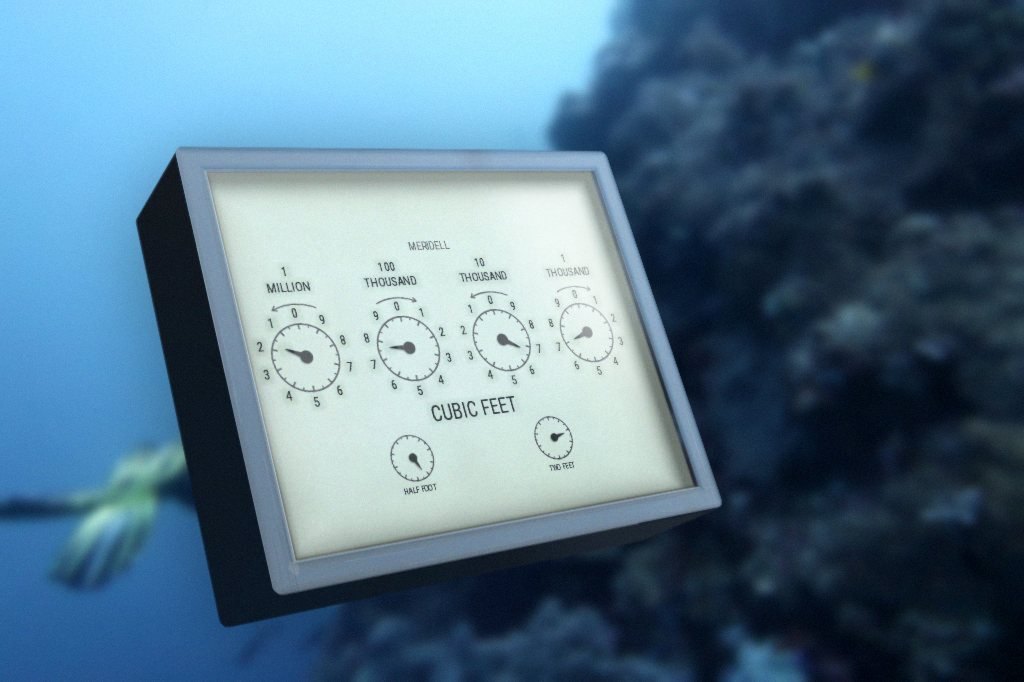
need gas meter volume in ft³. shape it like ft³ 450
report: ft³ 176700
